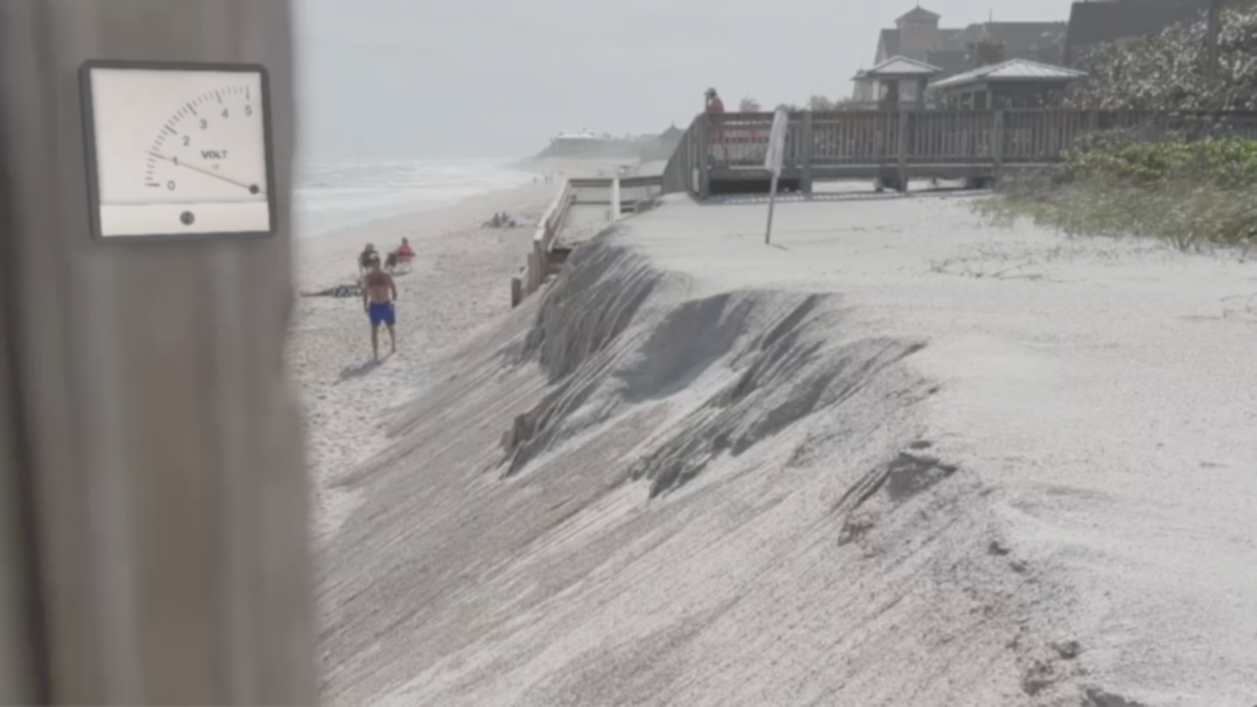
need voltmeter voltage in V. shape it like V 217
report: V 1
